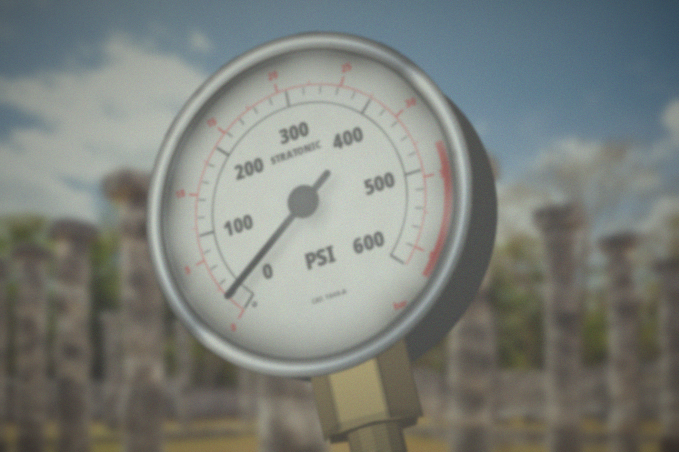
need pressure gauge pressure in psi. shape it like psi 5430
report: psi 20
